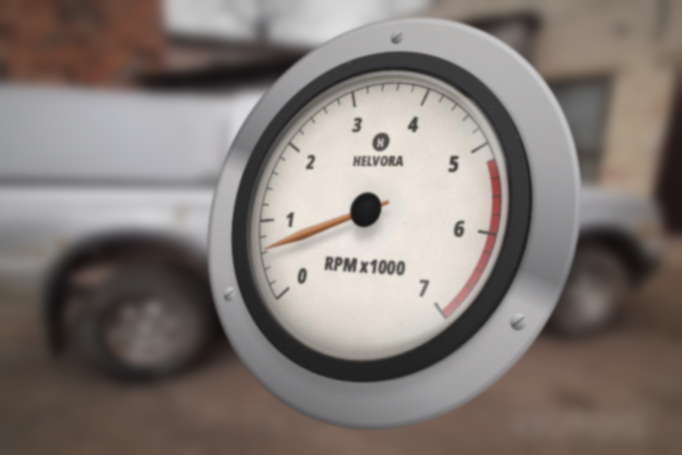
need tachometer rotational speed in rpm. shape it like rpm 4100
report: rpm 600
